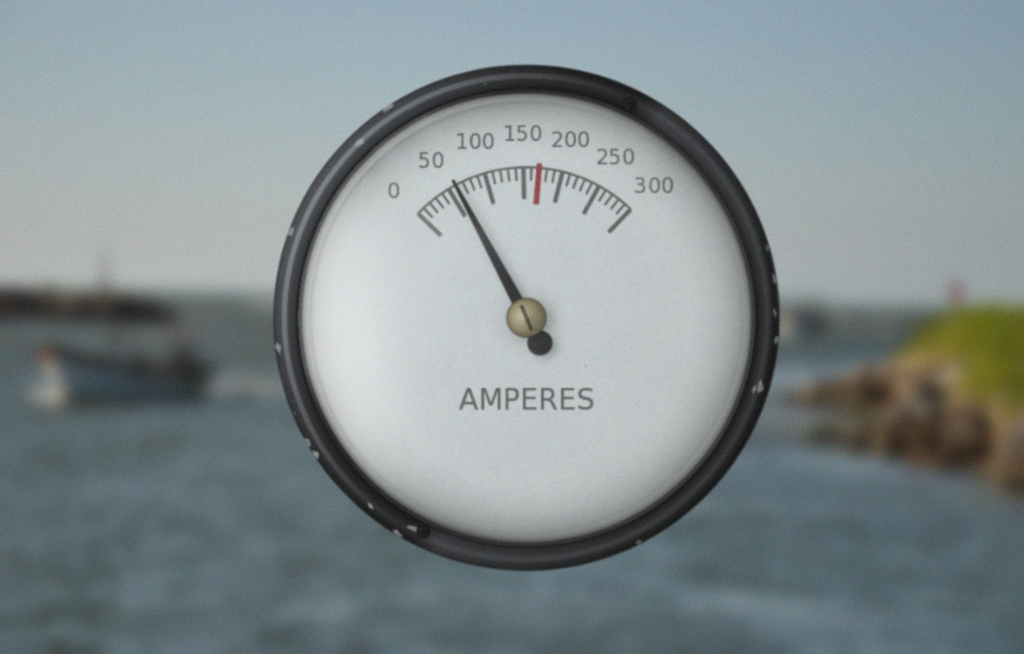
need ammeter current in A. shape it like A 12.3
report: A 60
